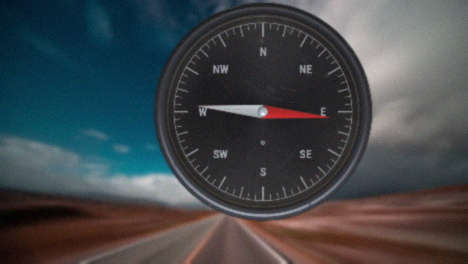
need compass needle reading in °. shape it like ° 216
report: ° 95
